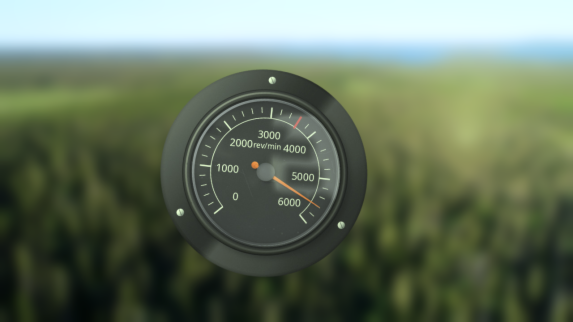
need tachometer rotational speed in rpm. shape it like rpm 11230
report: rpm 5600
